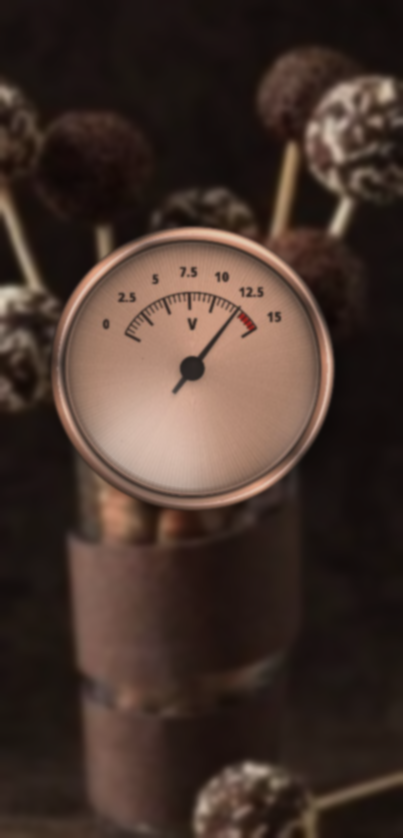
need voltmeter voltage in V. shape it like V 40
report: V 12.5
